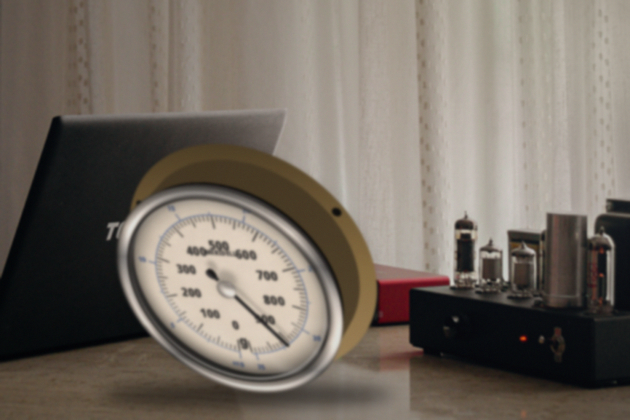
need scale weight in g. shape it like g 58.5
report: g 900
